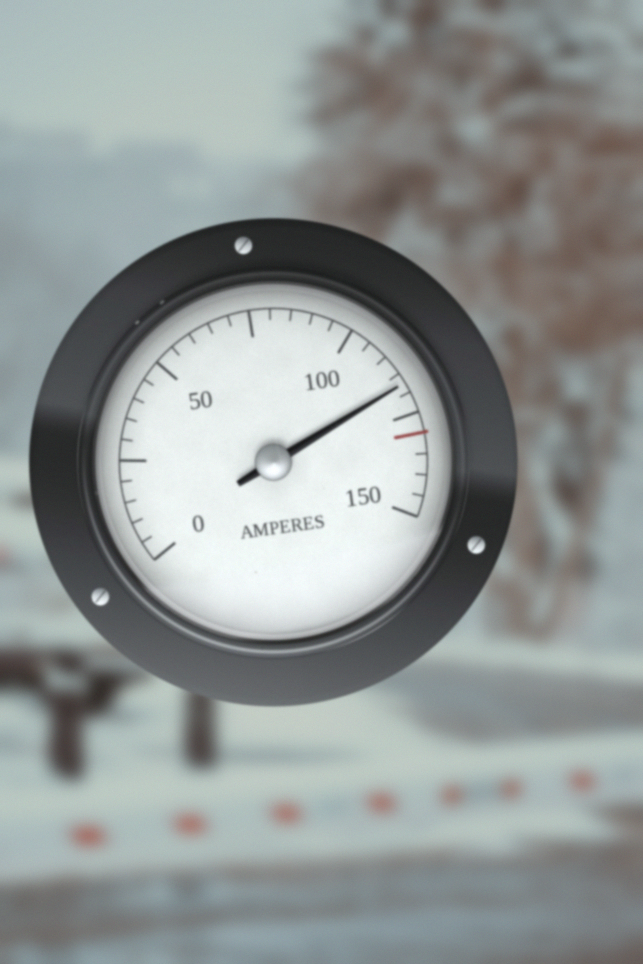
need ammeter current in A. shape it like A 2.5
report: A 117.5
